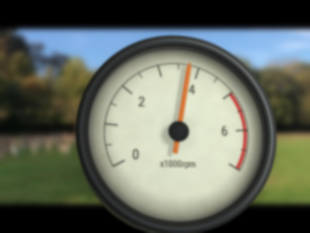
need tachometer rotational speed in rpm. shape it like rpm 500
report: rpm 3750
